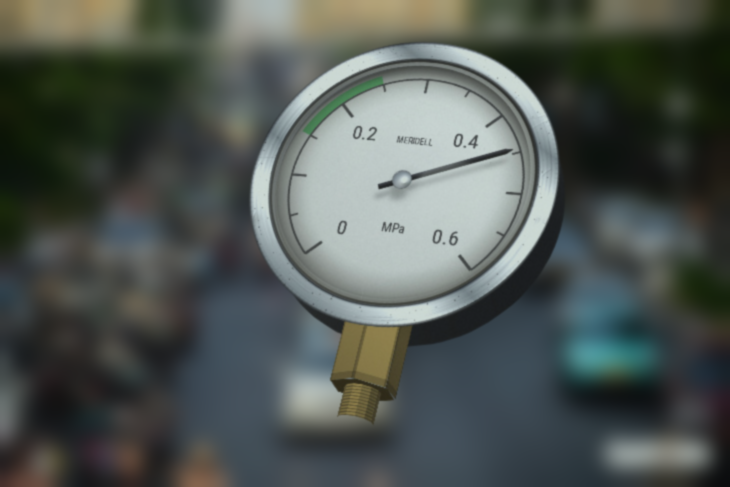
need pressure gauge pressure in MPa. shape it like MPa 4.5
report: MPa 0.45
